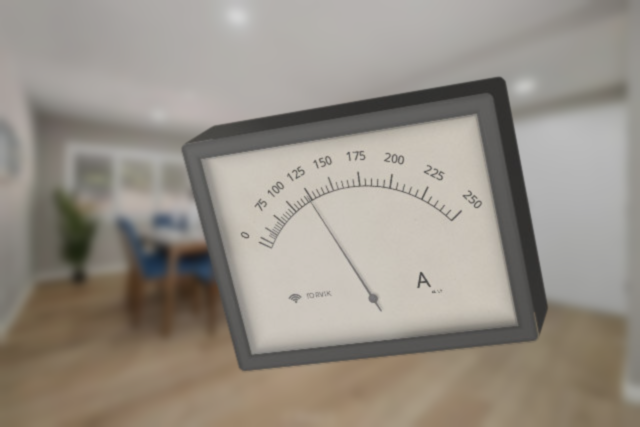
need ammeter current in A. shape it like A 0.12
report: A 125
